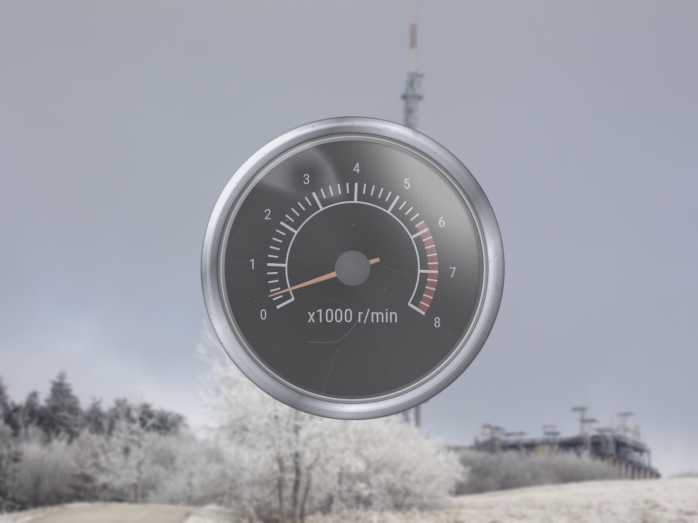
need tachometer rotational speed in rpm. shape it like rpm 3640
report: rpm 300
